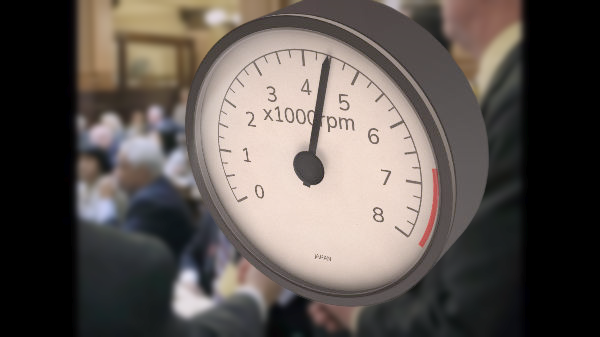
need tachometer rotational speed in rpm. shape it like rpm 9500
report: rpm 4500
